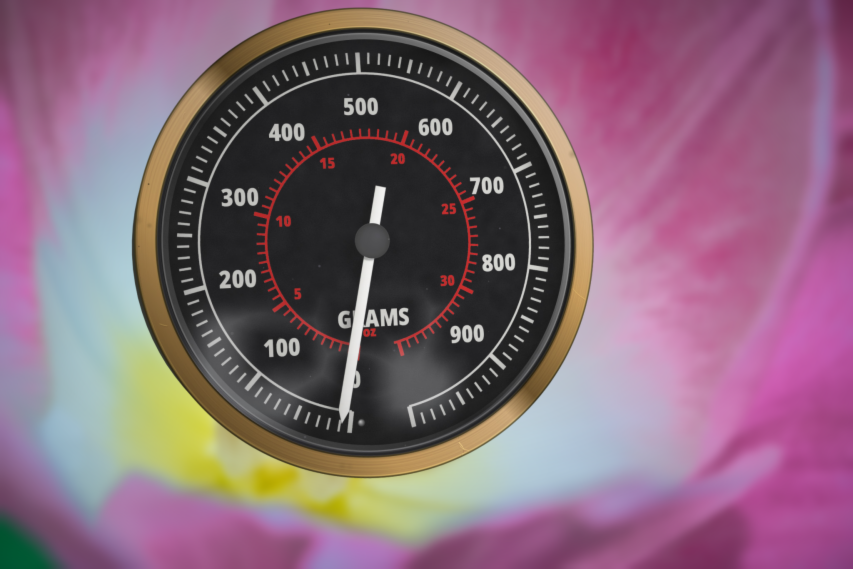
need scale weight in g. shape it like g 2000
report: g 10
